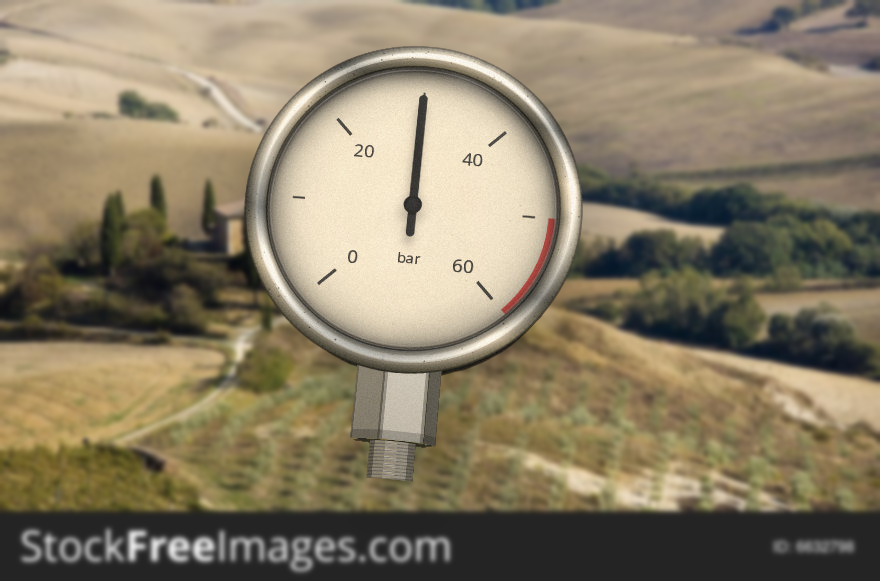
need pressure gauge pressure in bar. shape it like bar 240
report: bar 30
